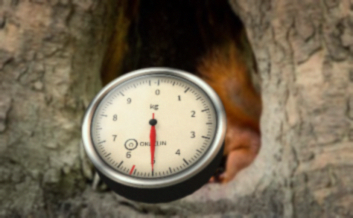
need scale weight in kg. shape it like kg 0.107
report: kg 5
